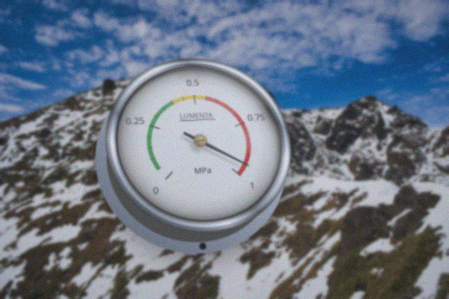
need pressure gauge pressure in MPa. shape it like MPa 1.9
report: MPa 0.95
